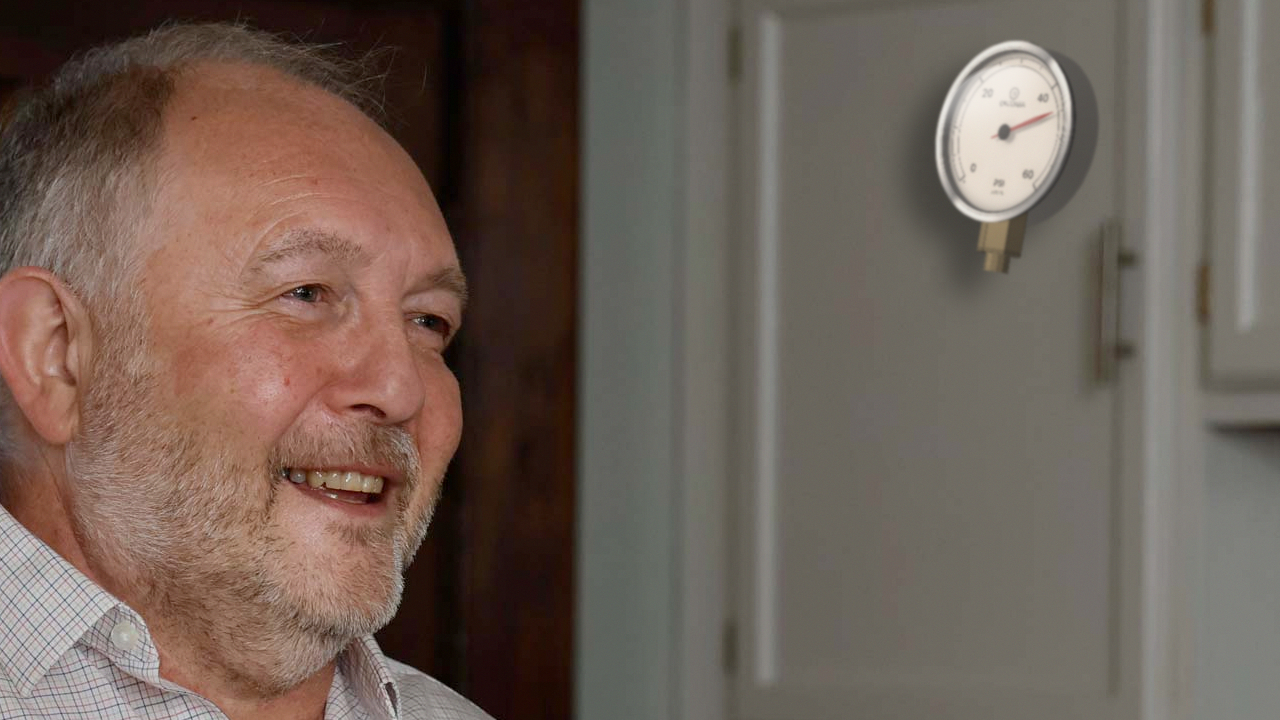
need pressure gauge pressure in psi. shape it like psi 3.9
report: psi 45
